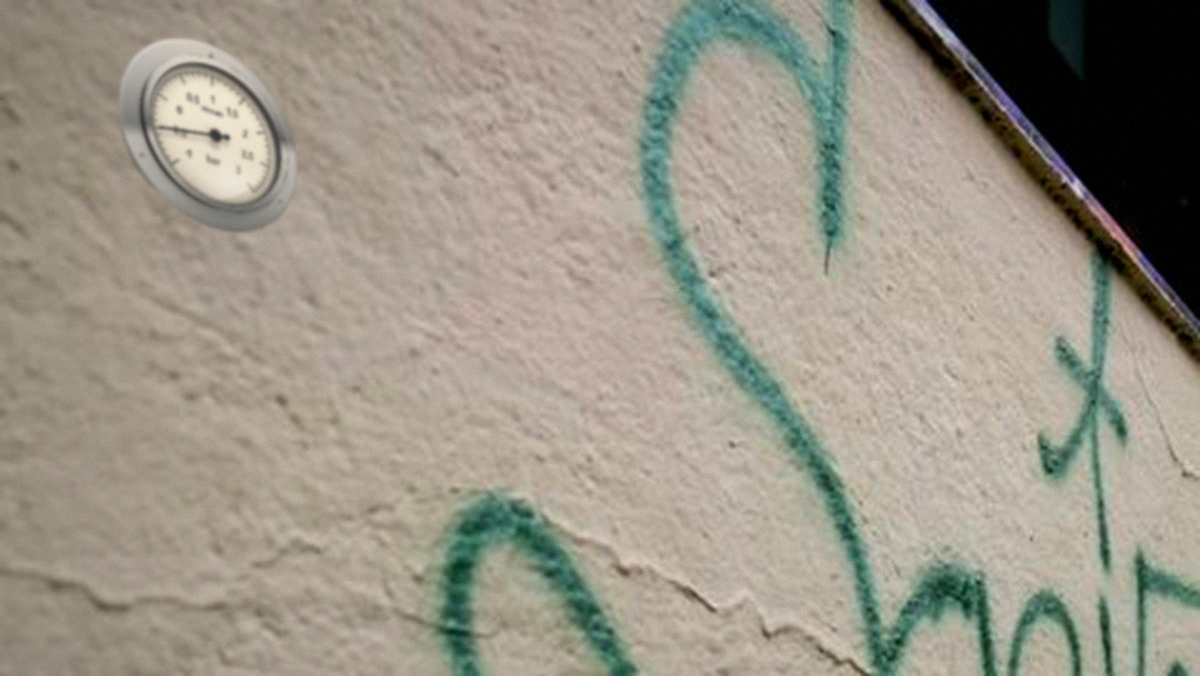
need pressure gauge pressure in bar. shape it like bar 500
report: bar -0.5
